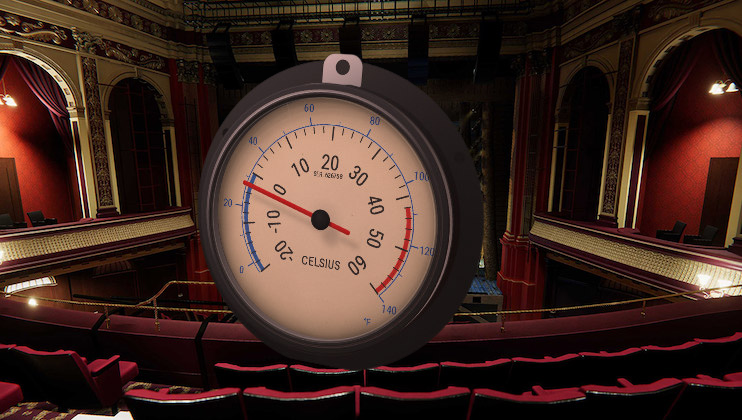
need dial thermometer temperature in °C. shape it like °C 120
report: °C -2
